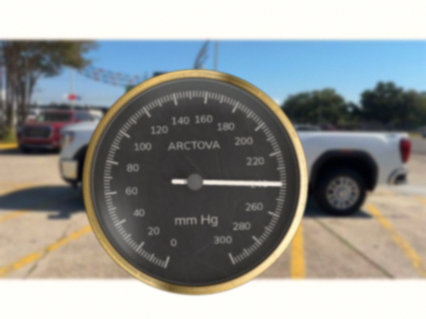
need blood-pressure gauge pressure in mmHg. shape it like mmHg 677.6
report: mmHg 240
